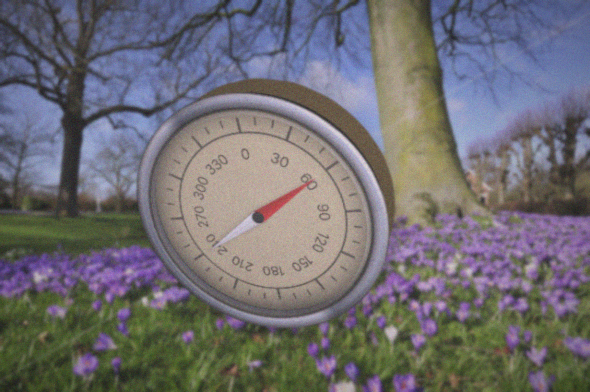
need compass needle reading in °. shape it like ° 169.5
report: ° 60
